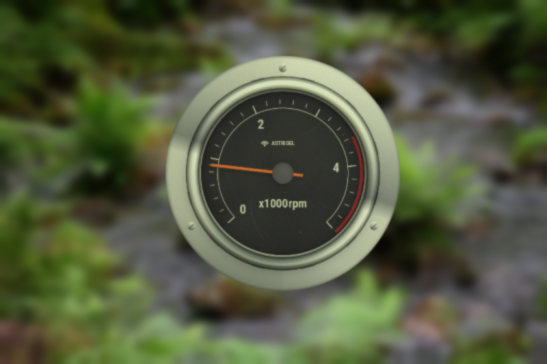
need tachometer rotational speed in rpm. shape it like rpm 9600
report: rpm 900
